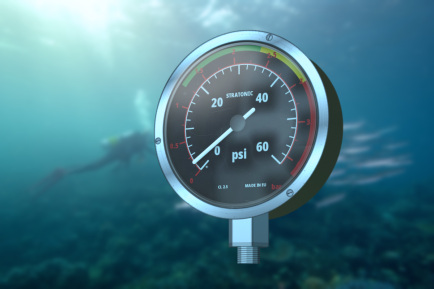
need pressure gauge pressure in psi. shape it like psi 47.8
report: psi 2
